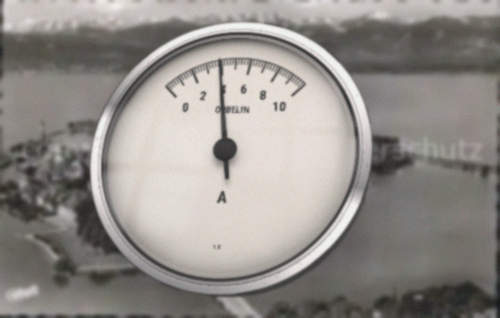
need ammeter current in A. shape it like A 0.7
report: A 4
